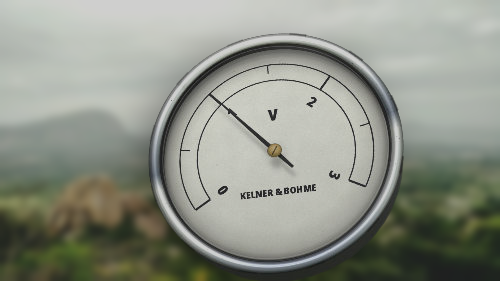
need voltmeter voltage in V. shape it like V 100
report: V 1
